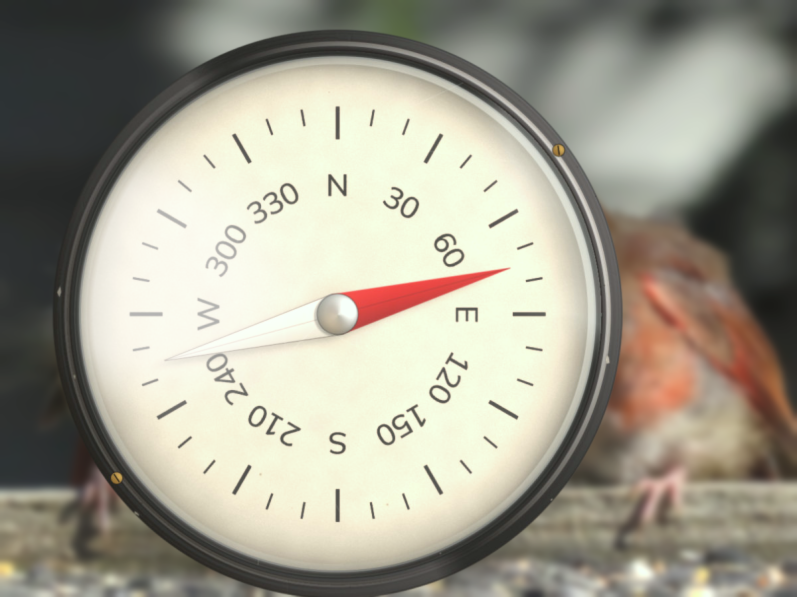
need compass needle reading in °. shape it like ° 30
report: ° 75
